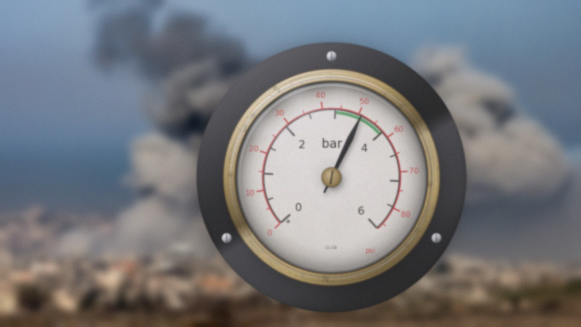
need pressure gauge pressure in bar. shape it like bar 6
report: bar 3.5
